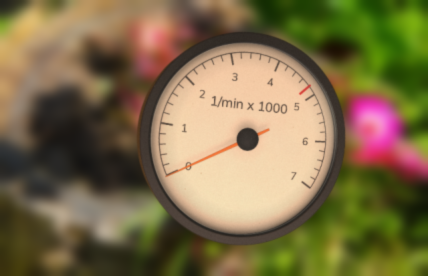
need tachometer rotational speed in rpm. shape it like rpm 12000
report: rpm 0
